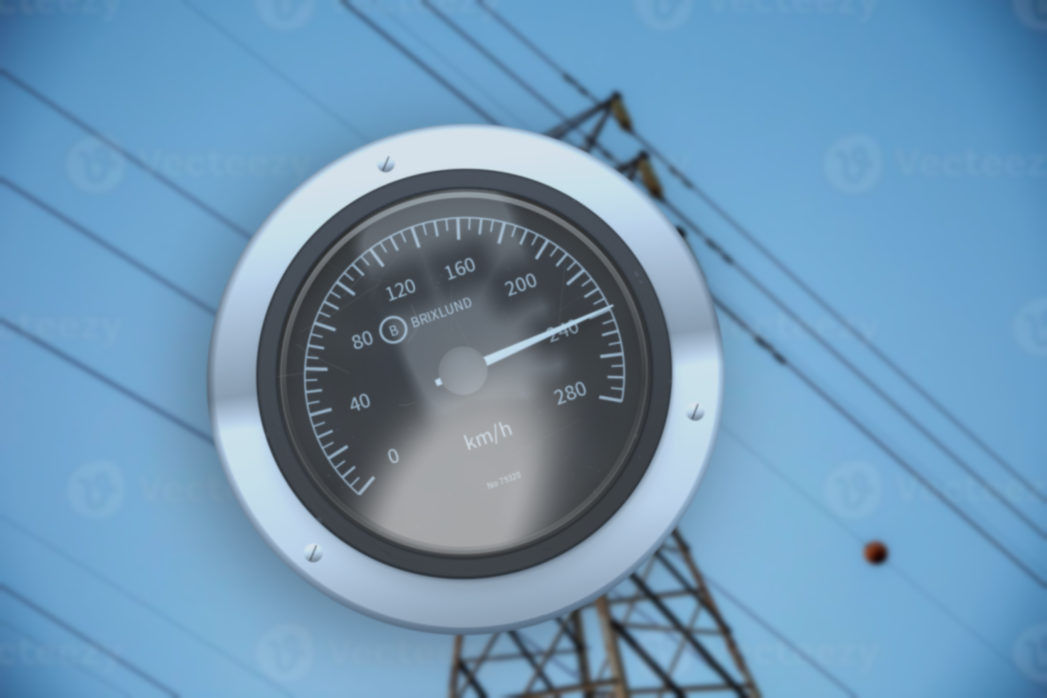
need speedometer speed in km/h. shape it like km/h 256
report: km/h 240
